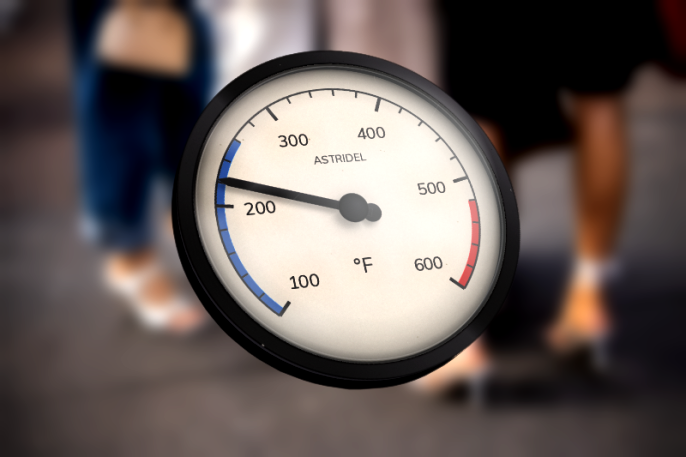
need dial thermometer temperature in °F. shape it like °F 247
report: °F 220
